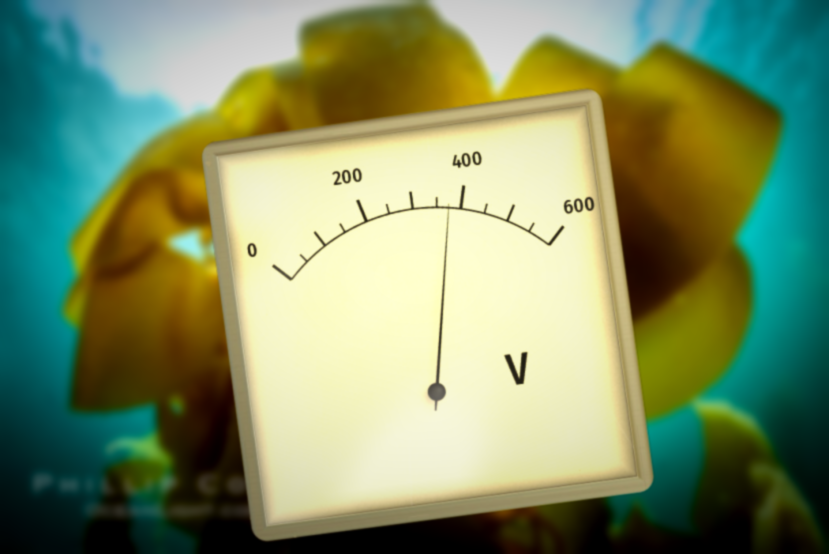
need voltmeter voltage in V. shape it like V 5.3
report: V 375
